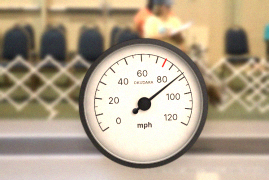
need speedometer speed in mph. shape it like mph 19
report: mph 87.5
